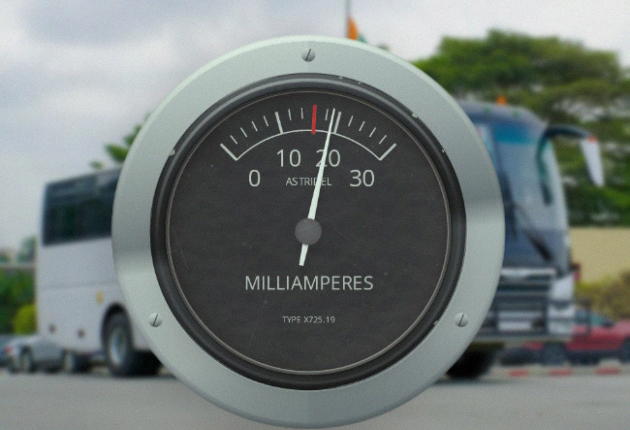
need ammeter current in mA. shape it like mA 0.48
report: mA 19
